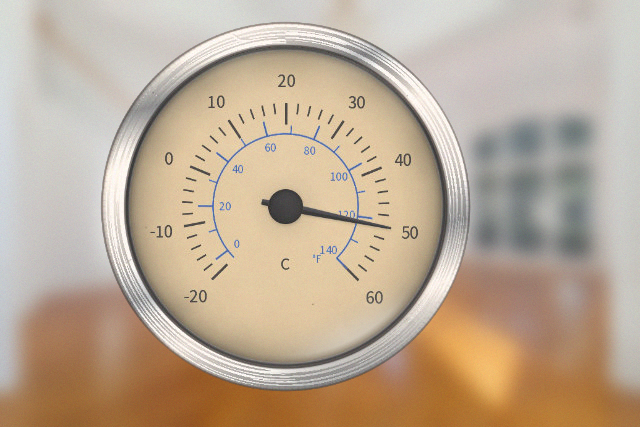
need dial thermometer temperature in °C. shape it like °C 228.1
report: °C 50
